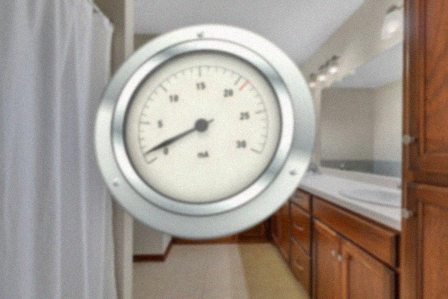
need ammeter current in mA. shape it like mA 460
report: mA 1
